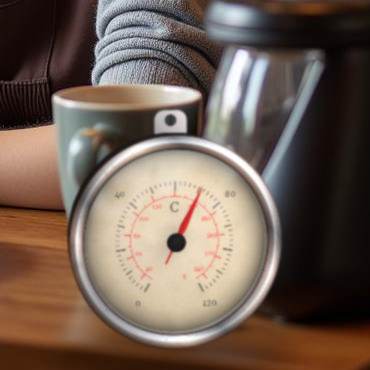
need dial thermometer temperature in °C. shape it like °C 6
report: °C 70
